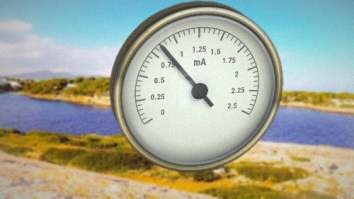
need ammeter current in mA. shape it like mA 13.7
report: mA 0.85
